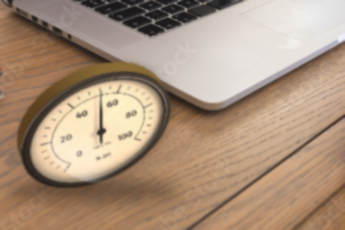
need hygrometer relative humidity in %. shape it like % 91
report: % 52
